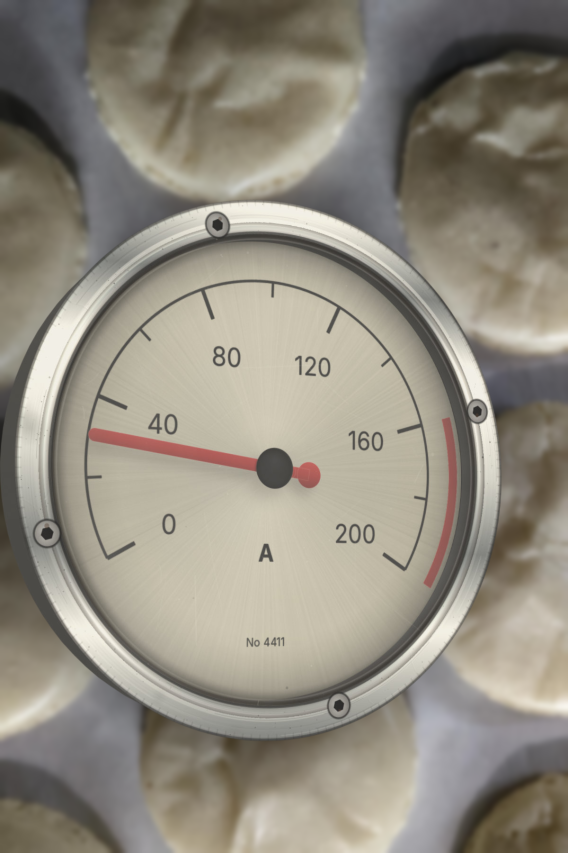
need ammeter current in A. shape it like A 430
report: A 30
